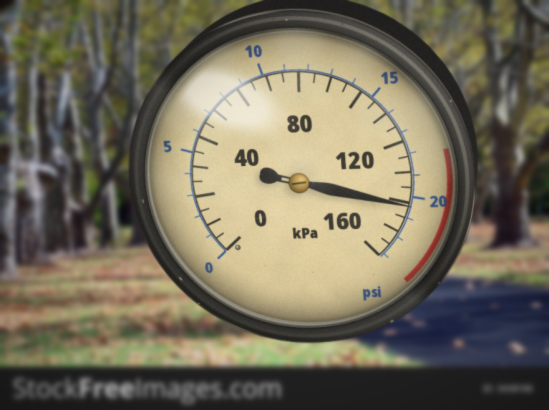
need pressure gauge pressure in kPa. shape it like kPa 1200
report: kPa 140
